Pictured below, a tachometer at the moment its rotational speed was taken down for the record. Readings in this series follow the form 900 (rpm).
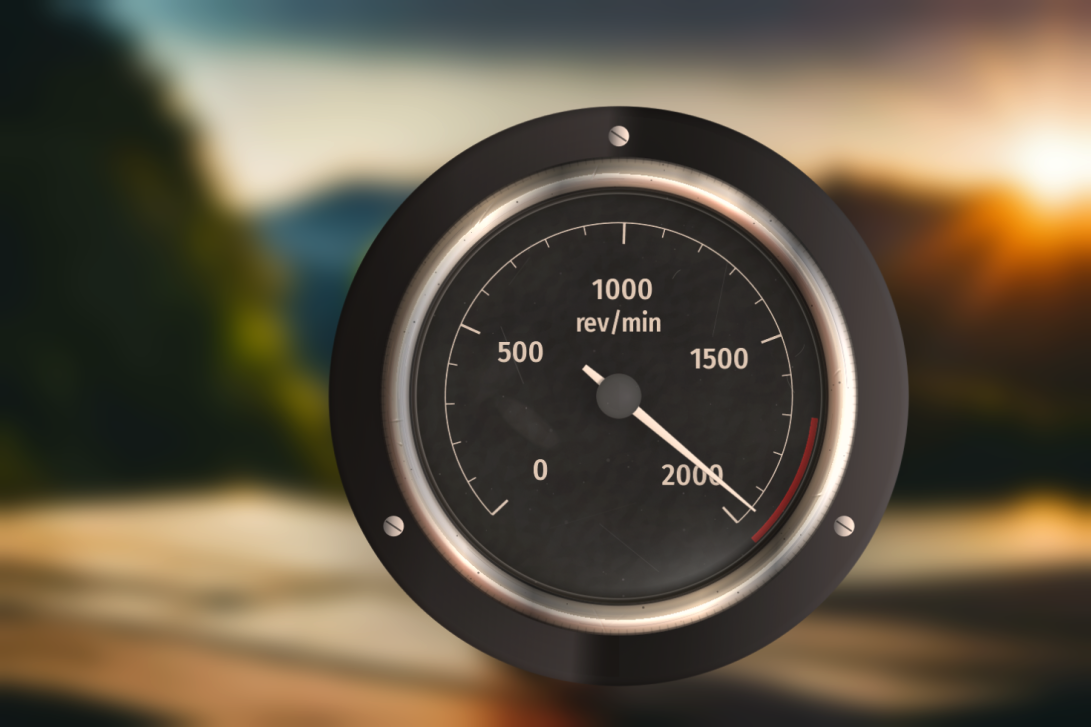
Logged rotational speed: 1950 (rpm)
